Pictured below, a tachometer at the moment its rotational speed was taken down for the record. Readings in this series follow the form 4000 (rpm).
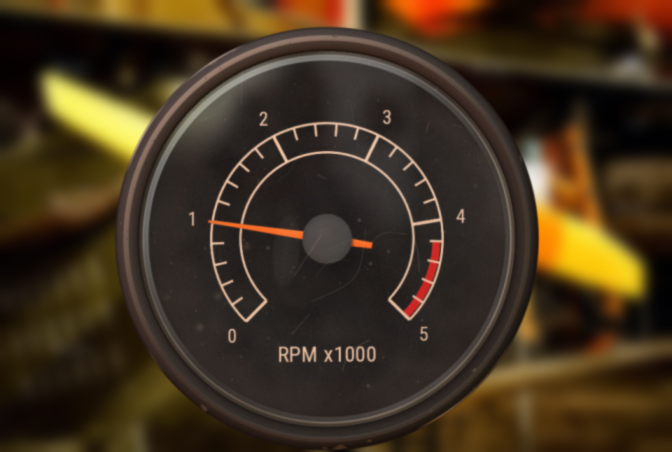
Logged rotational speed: 1000 (rpm)
